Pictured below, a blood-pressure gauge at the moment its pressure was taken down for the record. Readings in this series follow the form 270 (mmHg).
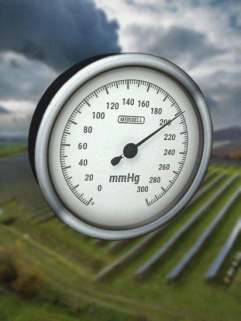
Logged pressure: 200 (mmHg)
